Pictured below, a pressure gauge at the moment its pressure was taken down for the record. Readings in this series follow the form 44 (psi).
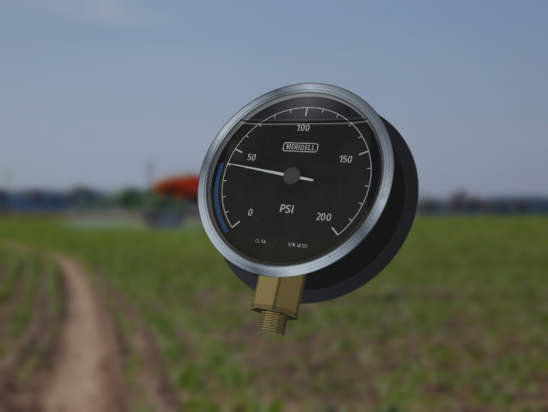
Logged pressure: 40 (psi)
